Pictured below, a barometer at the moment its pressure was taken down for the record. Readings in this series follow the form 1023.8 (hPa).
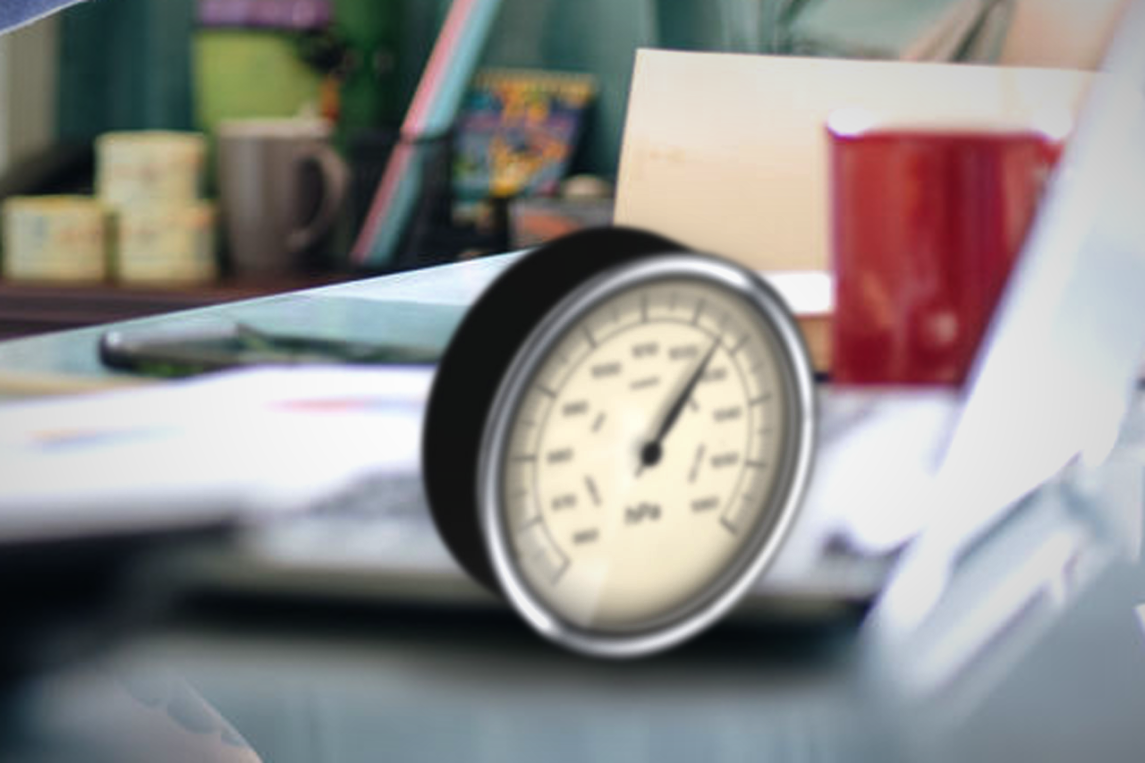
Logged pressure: 1025 (hPa)
